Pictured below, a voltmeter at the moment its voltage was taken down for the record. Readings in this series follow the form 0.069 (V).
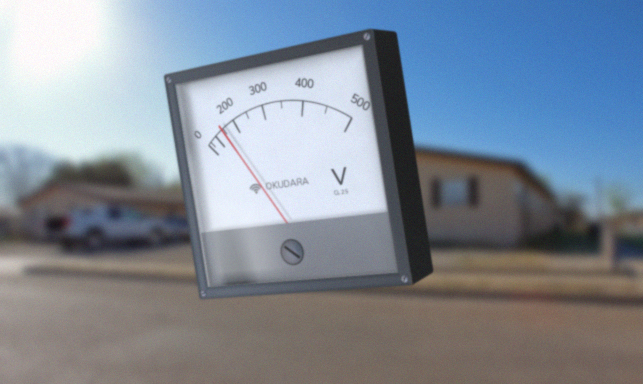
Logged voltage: 150 (V)
